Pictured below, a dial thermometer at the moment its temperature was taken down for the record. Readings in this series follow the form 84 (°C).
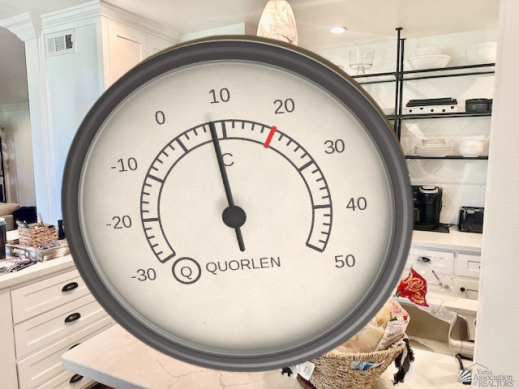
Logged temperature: 8 (°C)
